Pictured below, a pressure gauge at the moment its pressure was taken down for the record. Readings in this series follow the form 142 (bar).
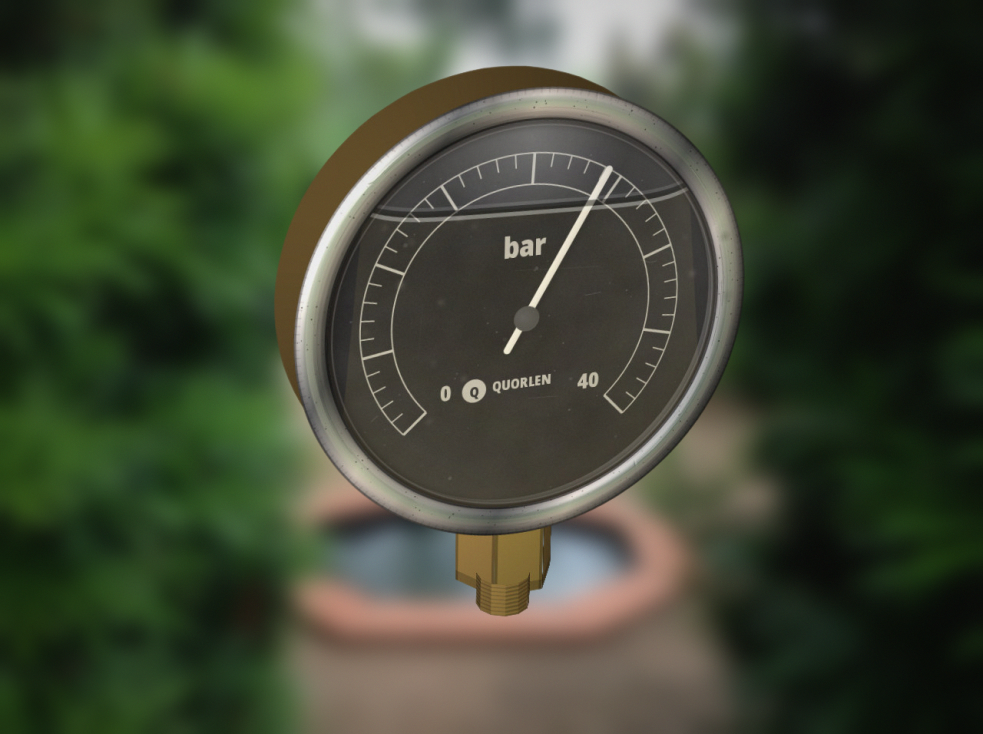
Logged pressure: 24 (bar)
